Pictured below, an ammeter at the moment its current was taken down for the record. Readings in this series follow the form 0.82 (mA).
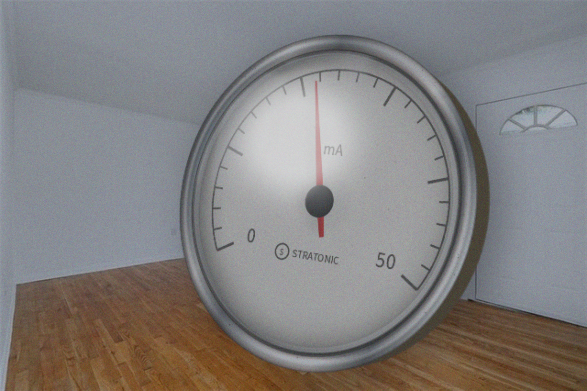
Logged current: 22 (mA)
